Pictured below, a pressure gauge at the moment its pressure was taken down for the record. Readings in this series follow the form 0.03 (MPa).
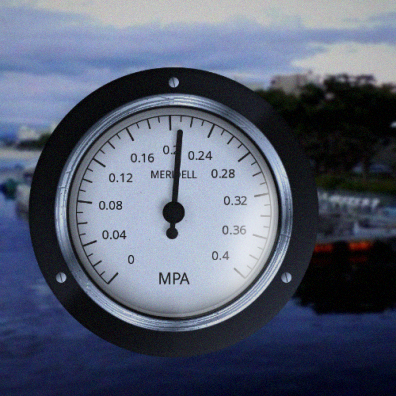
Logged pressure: 0.21 (MPa)
